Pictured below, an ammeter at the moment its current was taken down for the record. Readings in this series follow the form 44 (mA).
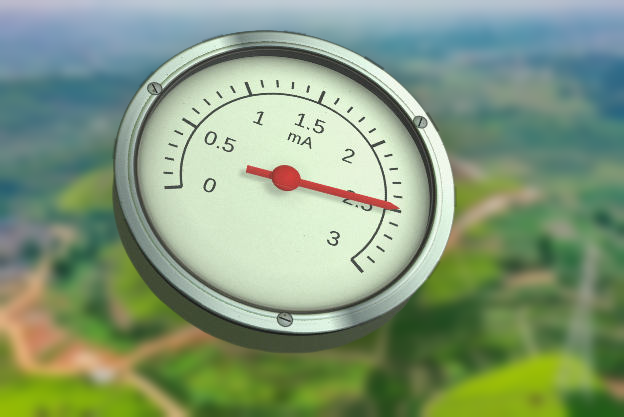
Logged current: 2.5 (mA)
